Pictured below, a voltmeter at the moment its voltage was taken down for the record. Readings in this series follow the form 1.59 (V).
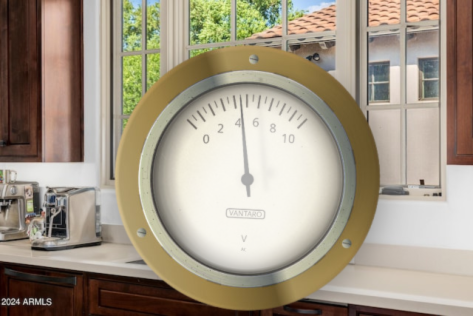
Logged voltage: 4.5 (V)
